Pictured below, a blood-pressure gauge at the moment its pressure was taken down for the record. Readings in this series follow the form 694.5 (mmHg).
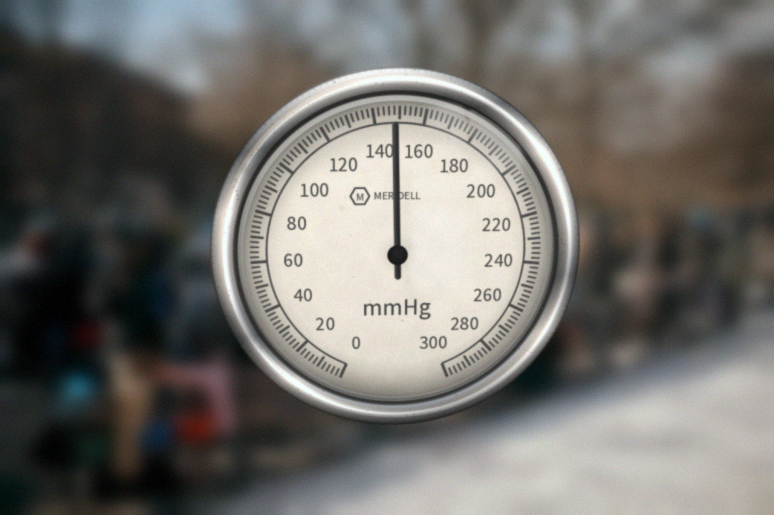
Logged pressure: 148 (mmHg)
